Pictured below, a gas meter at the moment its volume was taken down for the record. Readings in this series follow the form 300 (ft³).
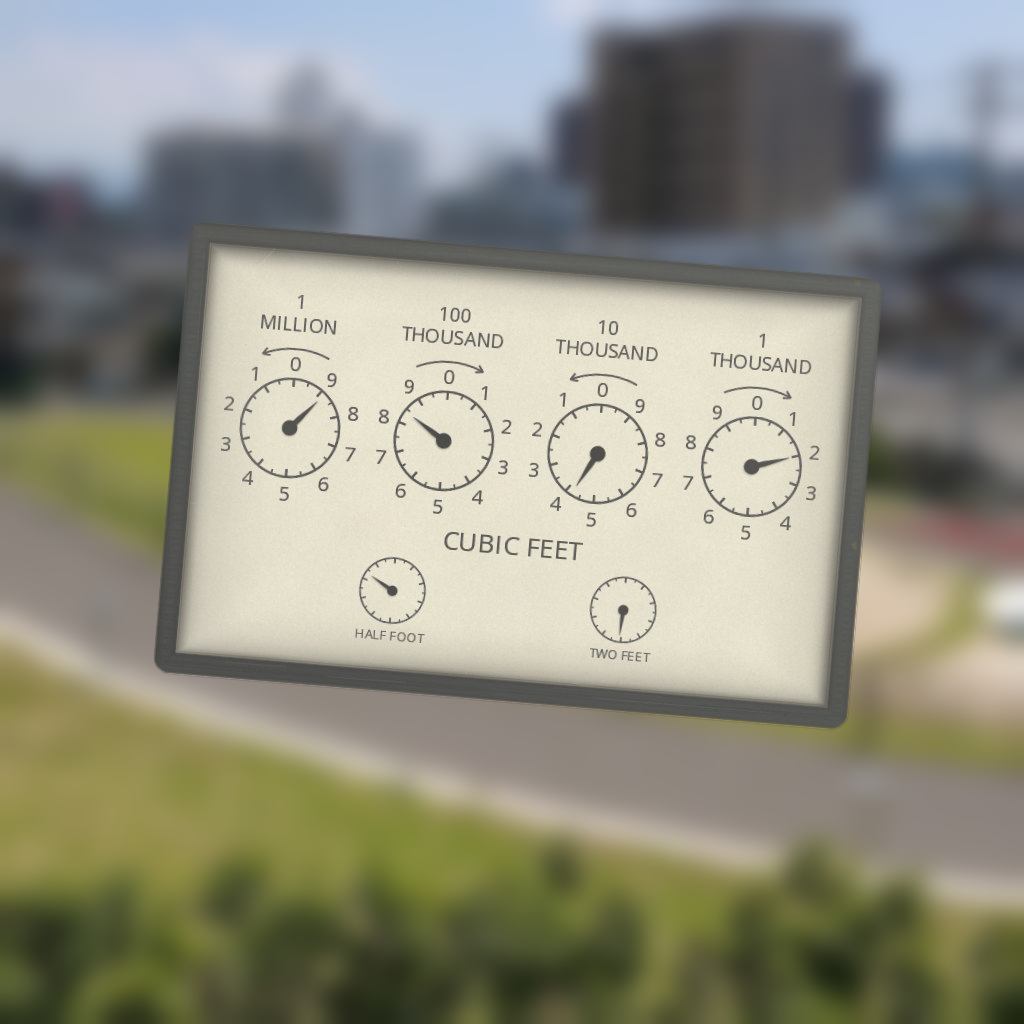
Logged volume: 884200 (ft³)
